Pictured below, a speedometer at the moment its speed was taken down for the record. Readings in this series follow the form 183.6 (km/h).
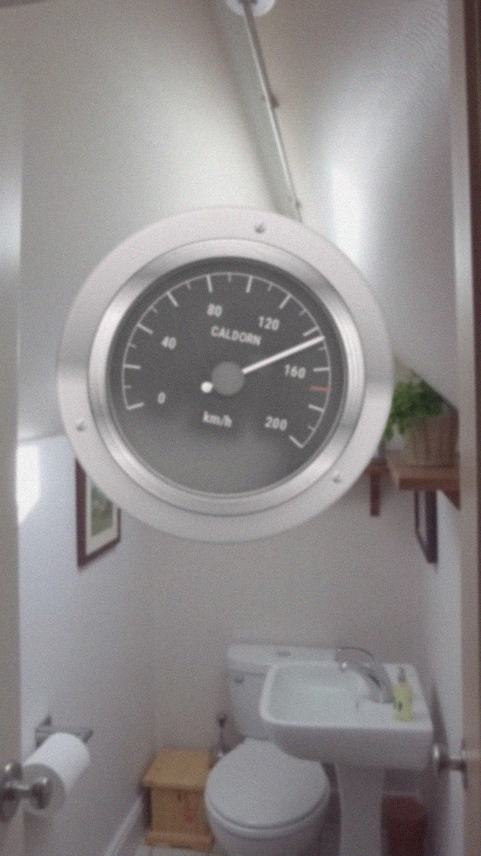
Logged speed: 145 (km/h)
